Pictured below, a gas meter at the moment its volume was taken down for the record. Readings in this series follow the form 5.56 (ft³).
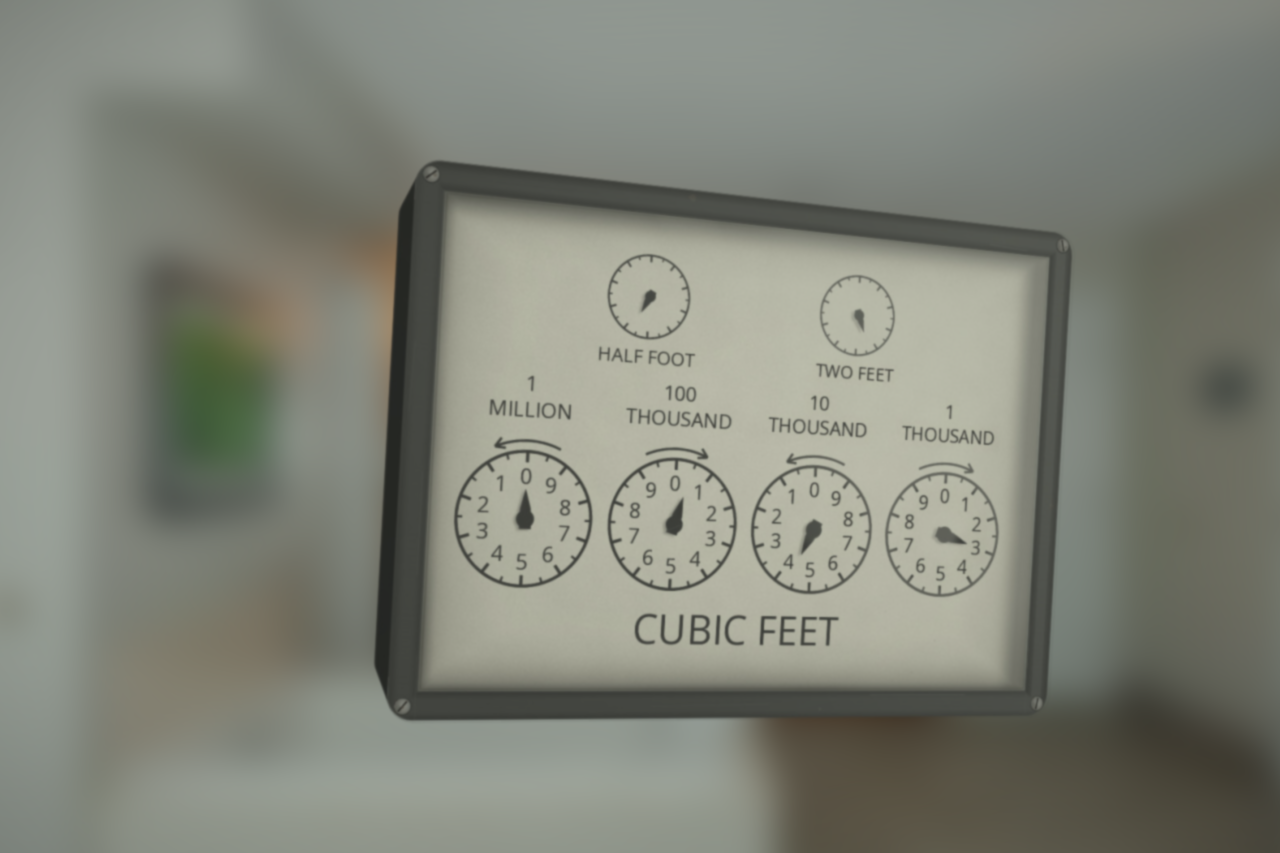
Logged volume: 4300 (ft³)
